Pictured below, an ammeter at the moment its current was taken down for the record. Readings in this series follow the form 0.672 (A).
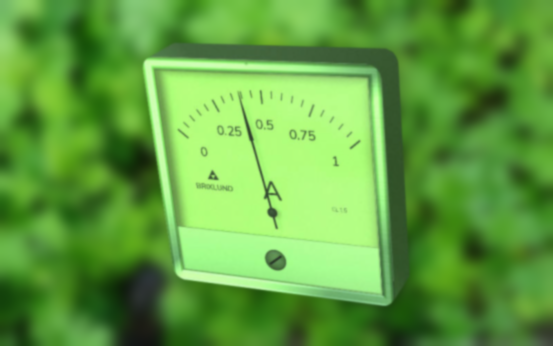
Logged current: 0.4 (A)
